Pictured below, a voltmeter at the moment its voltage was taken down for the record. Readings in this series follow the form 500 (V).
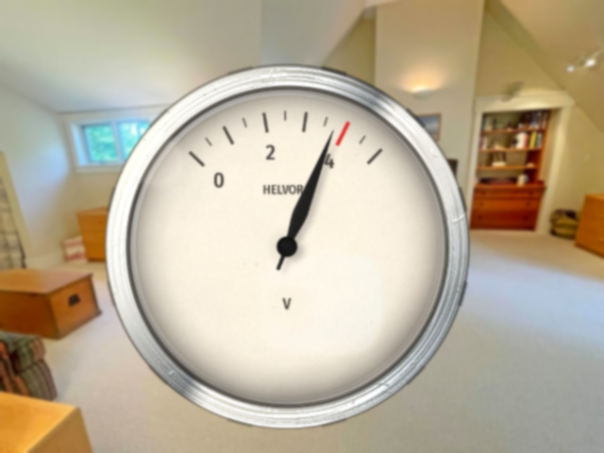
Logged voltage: 3.75 (V)
